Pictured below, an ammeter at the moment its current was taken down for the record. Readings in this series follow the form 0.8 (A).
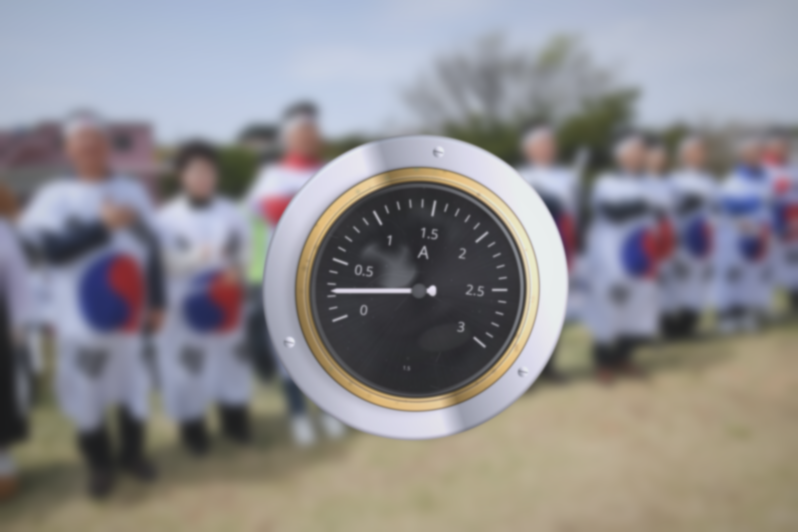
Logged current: 0.25 (A)
